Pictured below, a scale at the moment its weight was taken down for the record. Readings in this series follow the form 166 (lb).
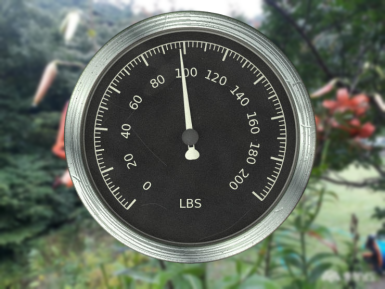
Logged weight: 98 (lb)
